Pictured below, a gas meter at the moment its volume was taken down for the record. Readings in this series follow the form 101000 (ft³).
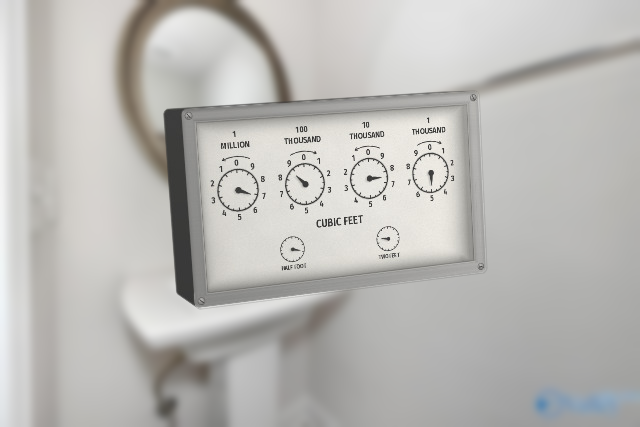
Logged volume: 687500 (ft³)
